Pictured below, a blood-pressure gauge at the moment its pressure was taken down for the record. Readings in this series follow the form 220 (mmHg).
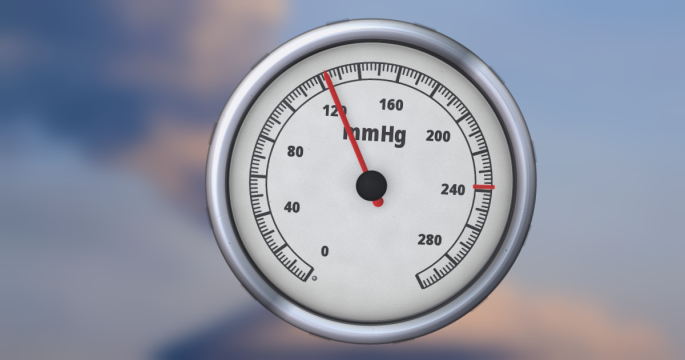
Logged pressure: 124 (mmHg)
